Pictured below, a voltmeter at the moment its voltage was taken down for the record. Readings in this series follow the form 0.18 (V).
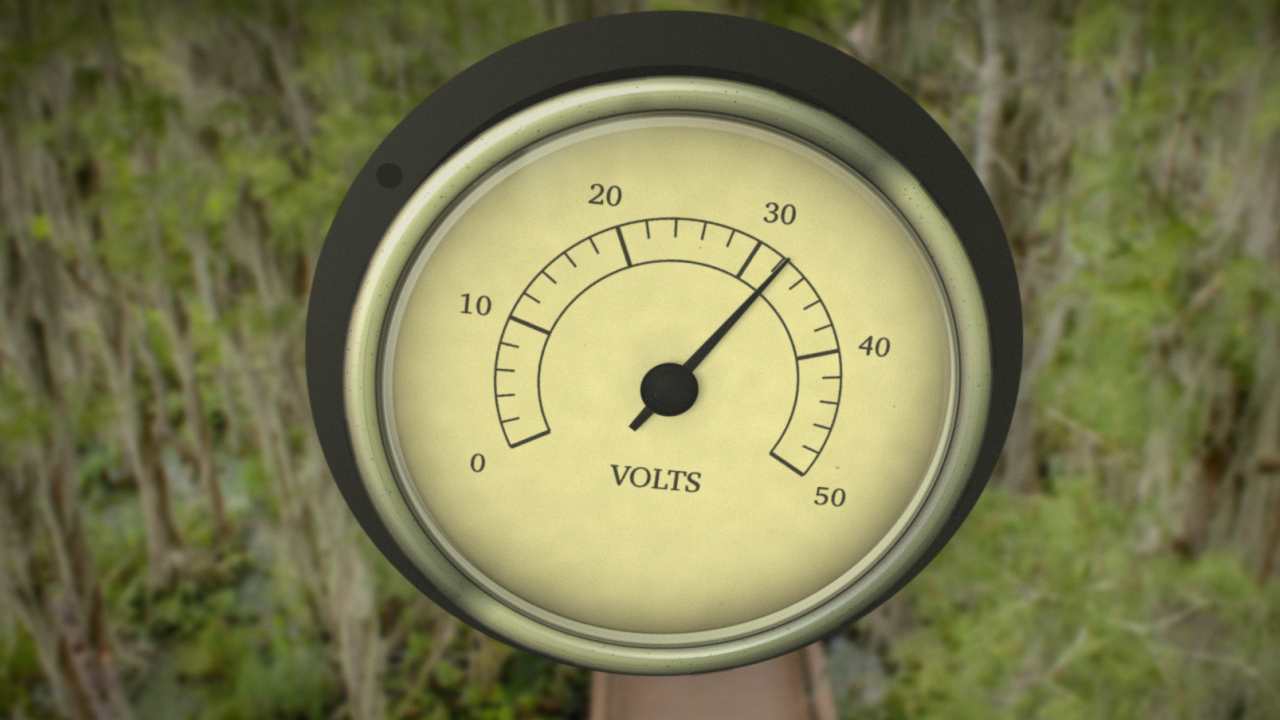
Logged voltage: 32 (V)
